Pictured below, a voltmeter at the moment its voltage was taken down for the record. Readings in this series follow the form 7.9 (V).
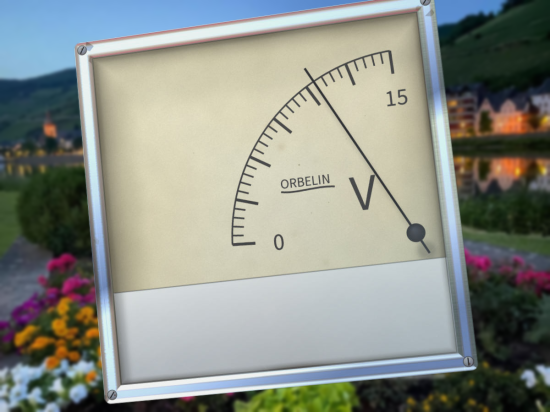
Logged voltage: 10.5 (V)
